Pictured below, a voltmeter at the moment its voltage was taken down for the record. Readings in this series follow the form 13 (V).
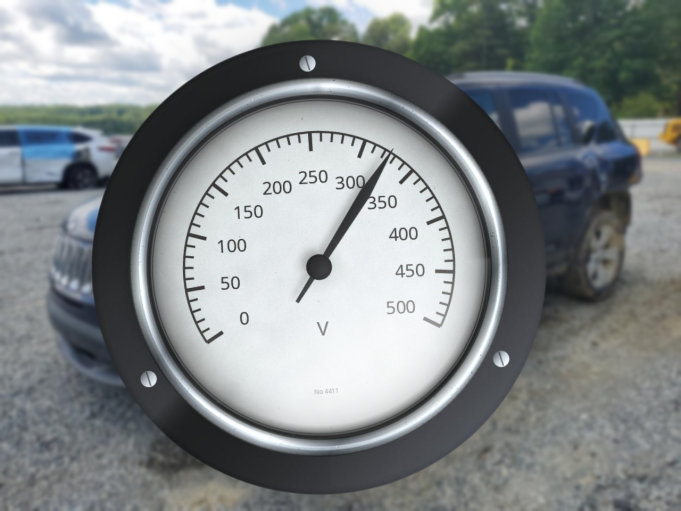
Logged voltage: 325 (V)
